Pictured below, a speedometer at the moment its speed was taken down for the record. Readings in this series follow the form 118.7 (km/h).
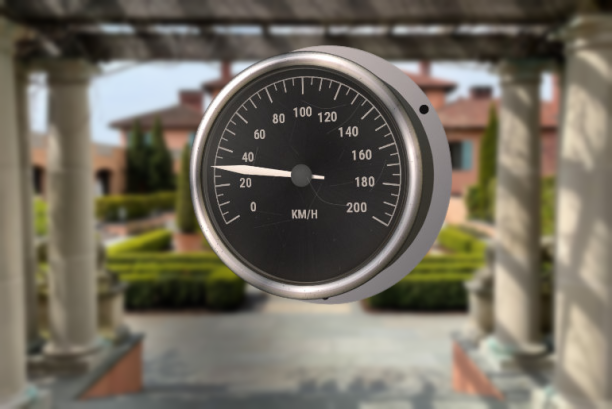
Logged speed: 30 (km/h)
